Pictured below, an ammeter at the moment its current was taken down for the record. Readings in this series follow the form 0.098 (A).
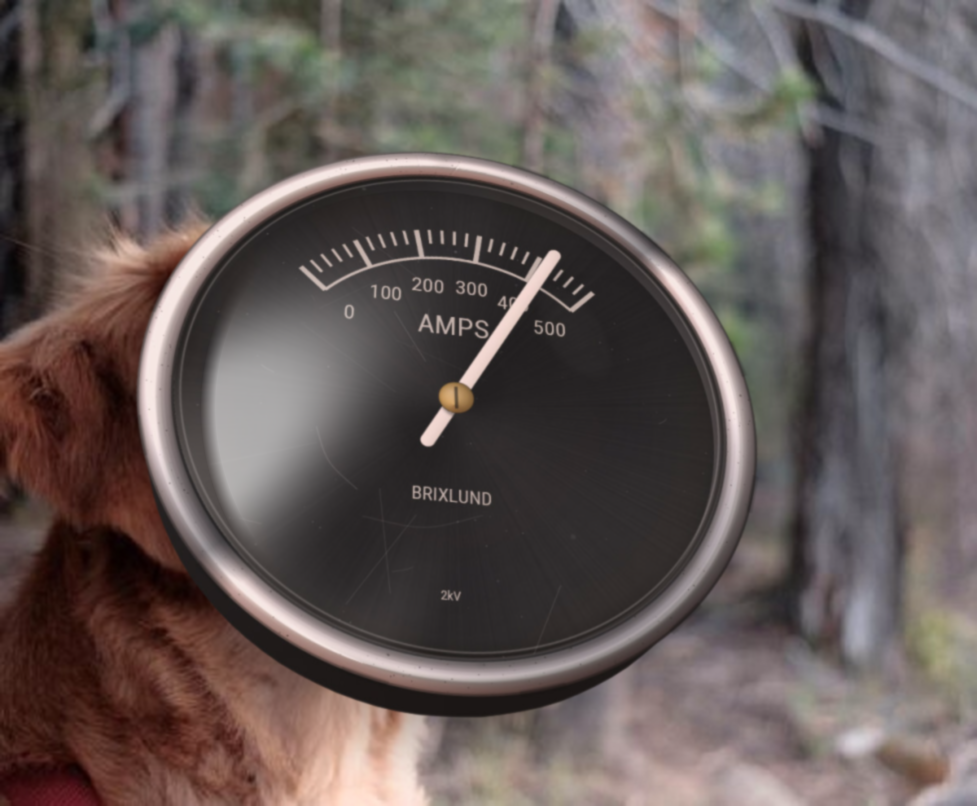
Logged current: 420 (A)
